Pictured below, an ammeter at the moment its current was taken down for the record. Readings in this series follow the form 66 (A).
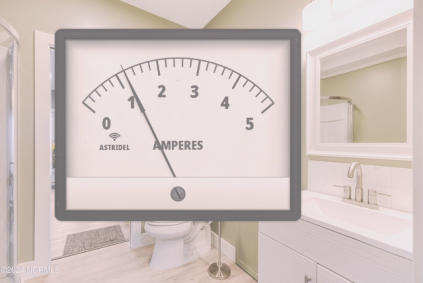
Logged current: 1.2 (A)
